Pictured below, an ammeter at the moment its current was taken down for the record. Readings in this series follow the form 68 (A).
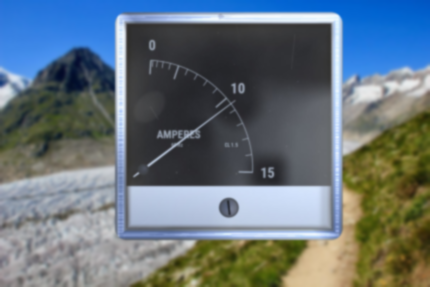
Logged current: 10.5 (A)
